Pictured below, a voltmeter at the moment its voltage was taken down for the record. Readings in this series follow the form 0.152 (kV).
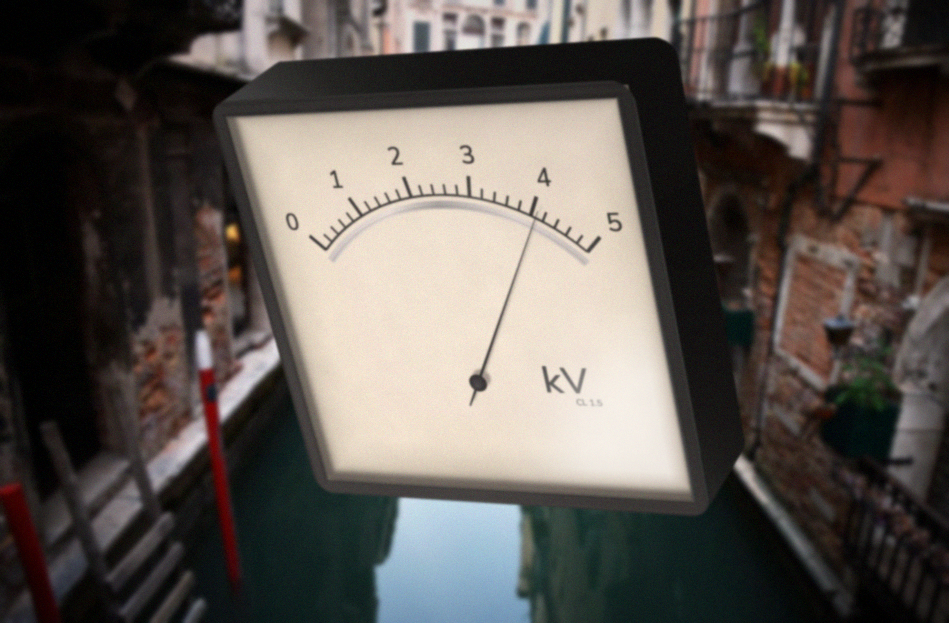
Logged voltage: 4.1 (kV)
